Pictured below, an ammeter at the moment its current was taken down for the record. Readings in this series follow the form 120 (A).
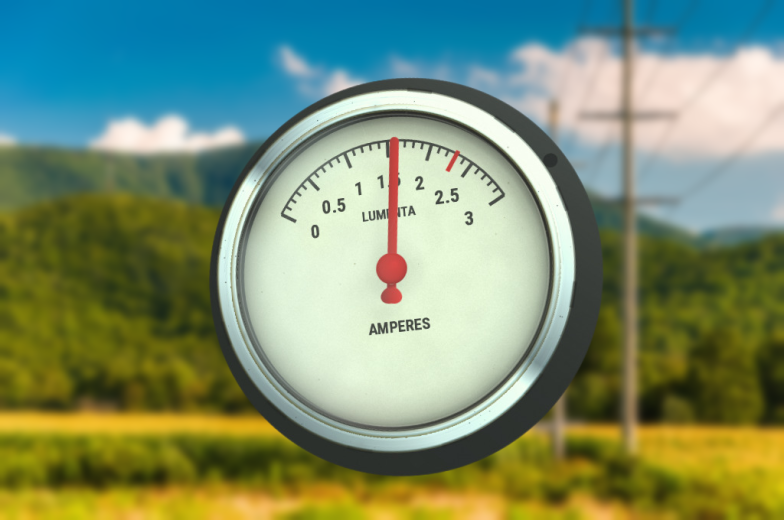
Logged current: 1.6 (A)
